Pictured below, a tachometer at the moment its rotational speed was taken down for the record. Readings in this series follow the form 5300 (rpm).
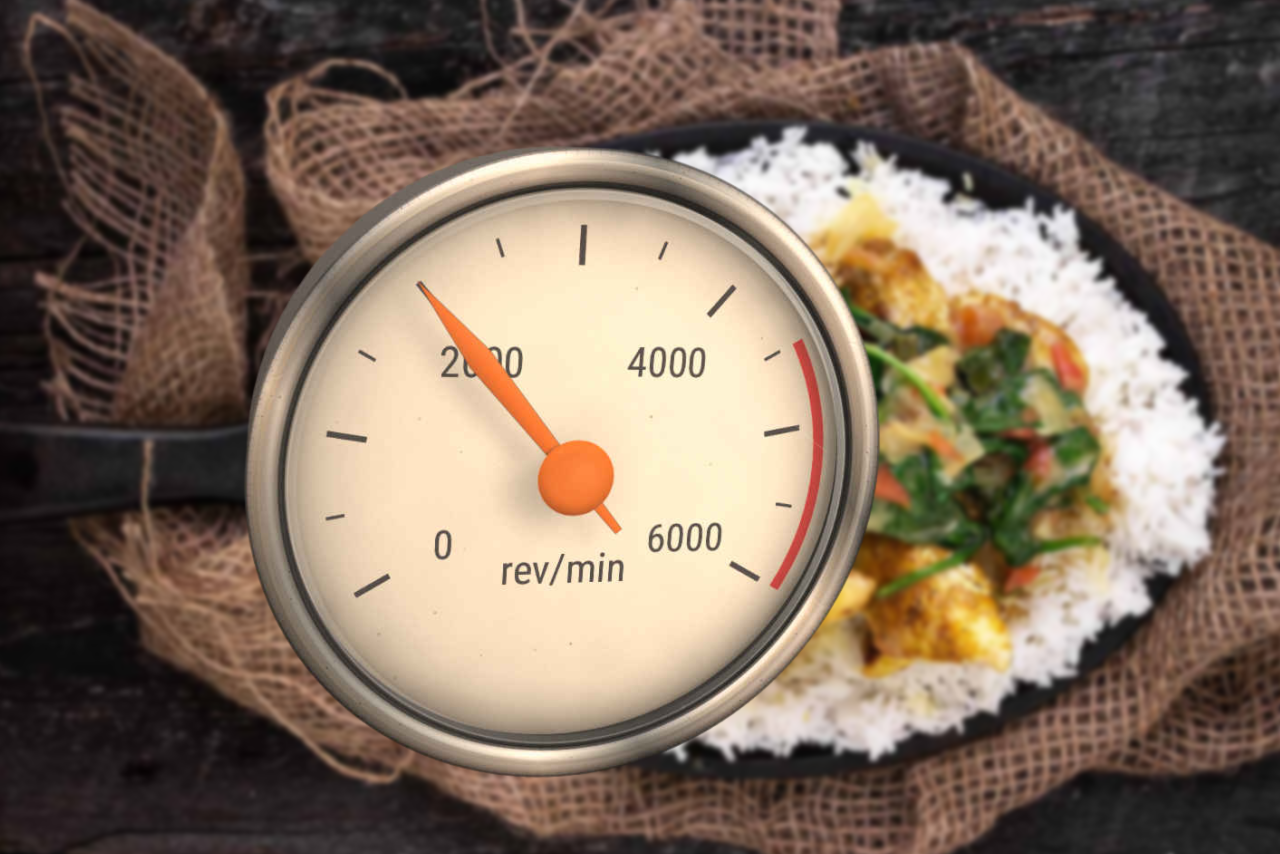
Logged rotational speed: 2000 (rpm)
